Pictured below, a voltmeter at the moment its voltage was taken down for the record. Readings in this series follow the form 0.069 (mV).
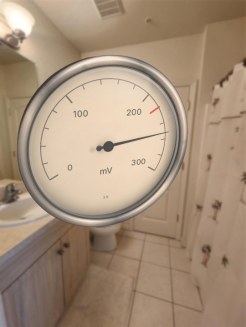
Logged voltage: 250 (mV)
